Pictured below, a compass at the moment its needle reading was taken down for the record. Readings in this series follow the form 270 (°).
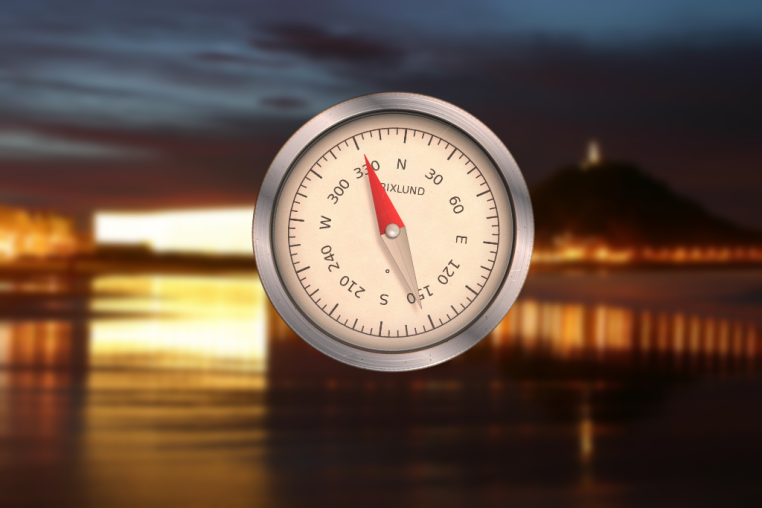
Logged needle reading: 332.5 (°)
